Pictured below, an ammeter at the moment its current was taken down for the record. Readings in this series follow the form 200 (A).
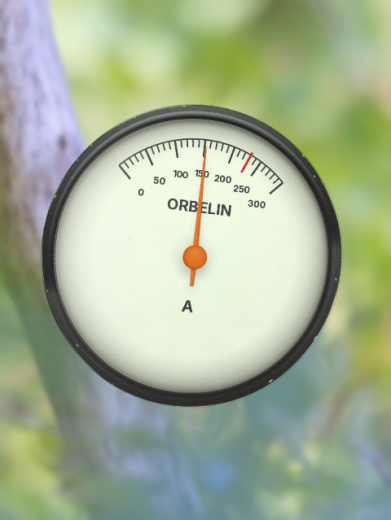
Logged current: 150 (A)
